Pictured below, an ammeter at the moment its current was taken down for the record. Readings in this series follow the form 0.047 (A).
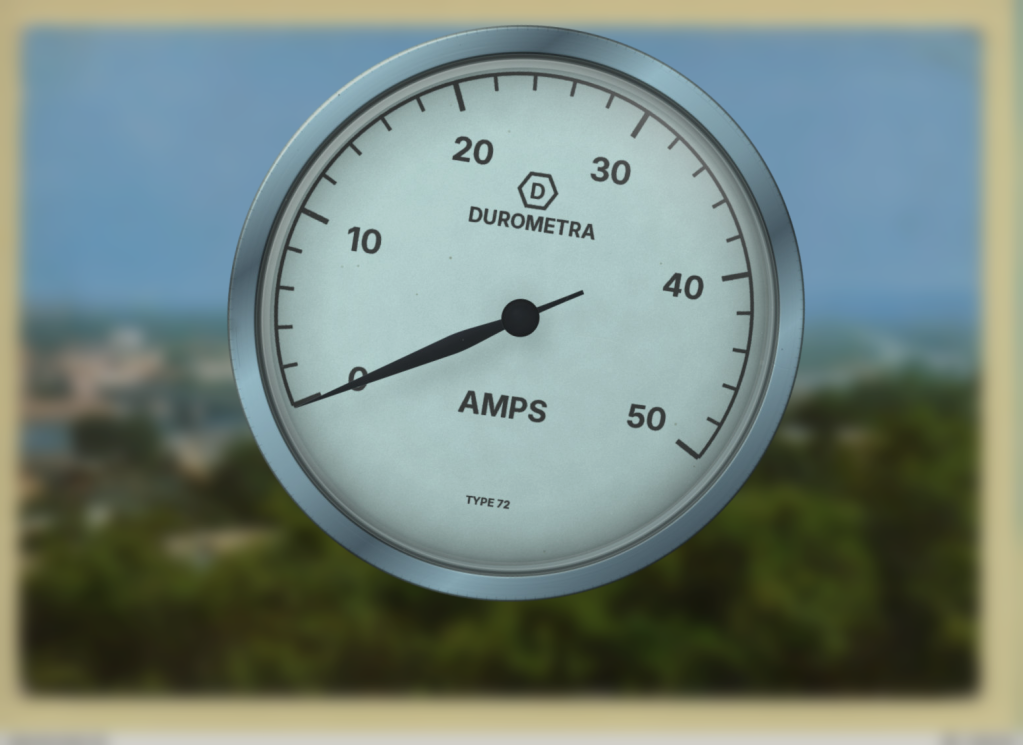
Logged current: 0 (A)
